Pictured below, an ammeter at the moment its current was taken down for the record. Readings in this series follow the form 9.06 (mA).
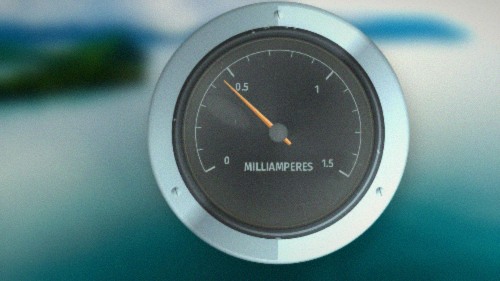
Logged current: 0.45 (mA)
